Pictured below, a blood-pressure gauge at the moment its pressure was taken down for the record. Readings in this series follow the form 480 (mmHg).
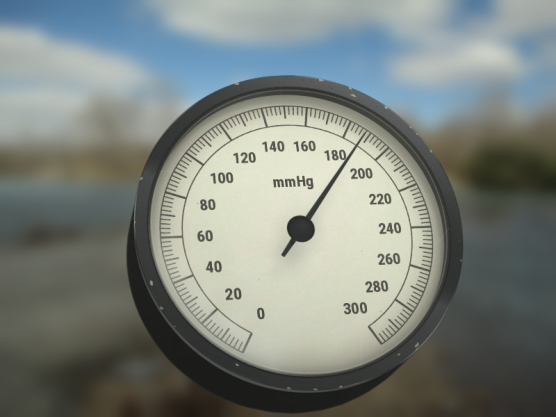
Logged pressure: 188 (mmHg)
